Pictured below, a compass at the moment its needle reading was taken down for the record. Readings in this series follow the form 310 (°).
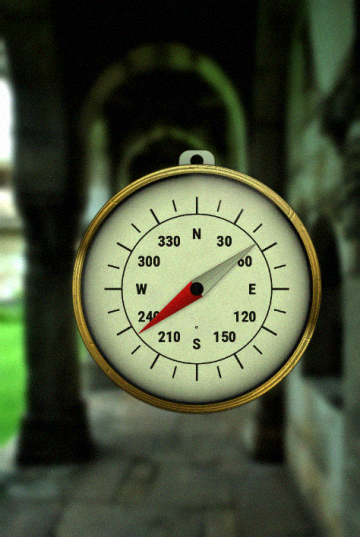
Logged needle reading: 232.5 (°)
